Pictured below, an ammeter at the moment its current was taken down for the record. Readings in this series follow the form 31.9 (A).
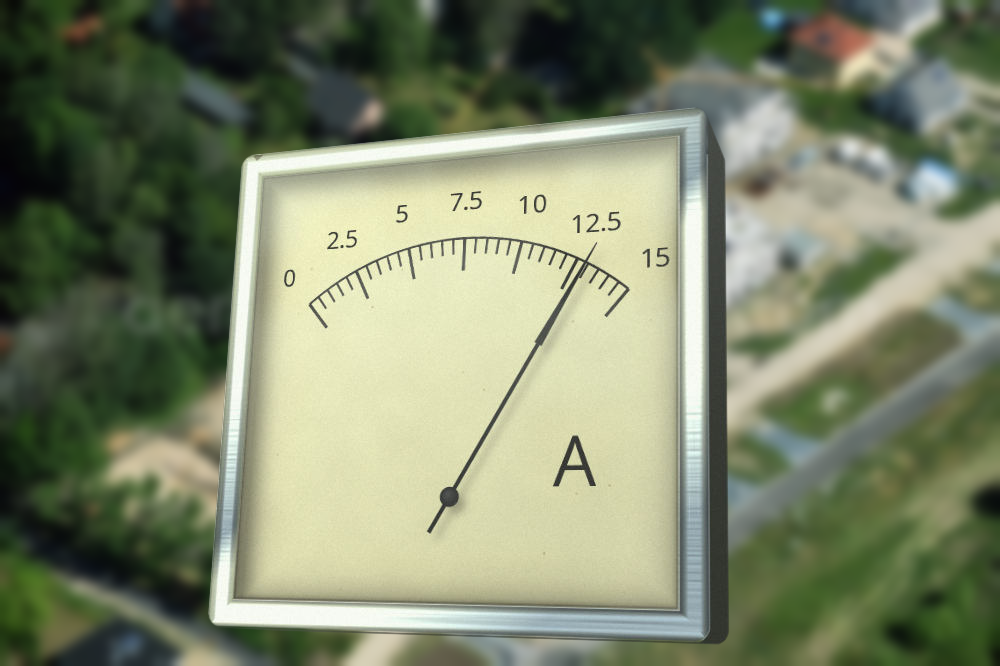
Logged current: 13 (A)
